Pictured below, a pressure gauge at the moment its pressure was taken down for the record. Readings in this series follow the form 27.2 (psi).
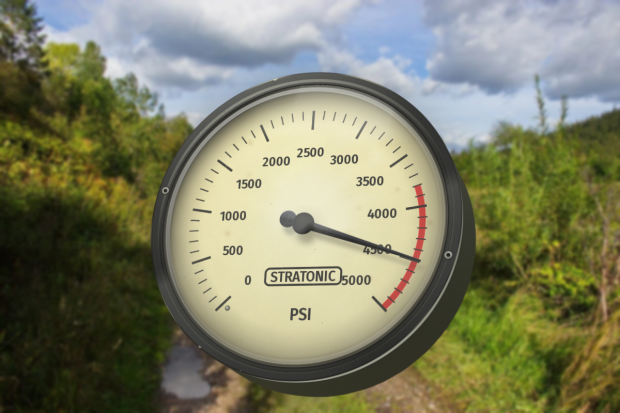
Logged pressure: 4500 (psi)
